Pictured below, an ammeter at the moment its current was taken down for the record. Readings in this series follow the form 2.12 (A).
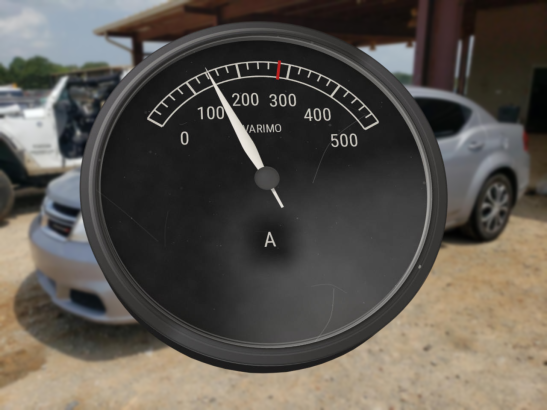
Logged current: 140 (A)
